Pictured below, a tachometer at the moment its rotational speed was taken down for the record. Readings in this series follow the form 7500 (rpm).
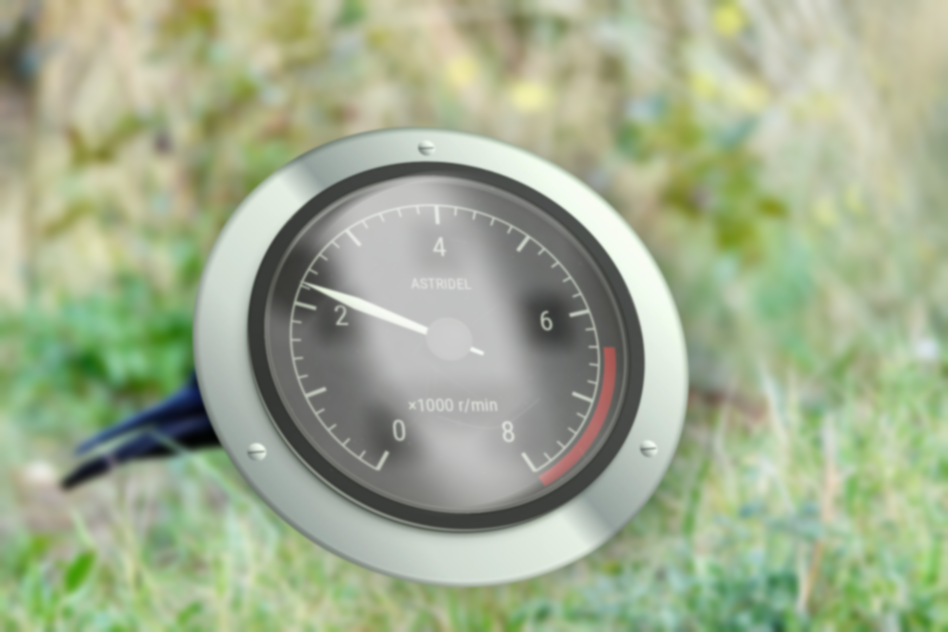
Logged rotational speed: 2200 (rpm)
